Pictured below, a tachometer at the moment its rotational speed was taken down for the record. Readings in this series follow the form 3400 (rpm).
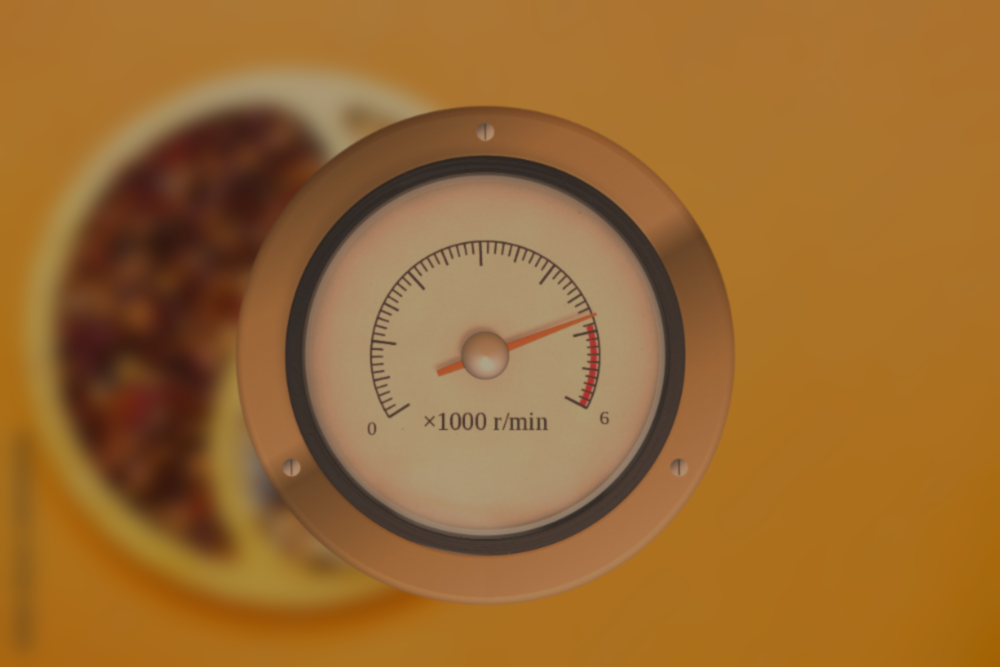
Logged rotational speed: 4800 (rpm)
